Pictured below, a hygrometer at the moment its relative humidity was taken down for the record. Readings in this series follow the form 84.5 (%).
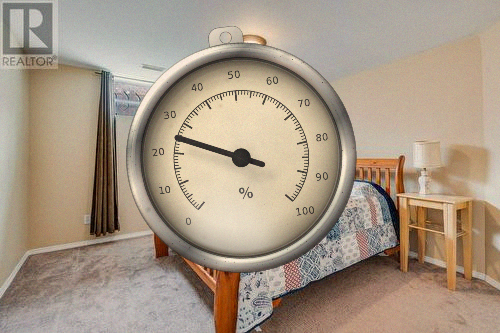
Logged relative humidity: 25 (%)
